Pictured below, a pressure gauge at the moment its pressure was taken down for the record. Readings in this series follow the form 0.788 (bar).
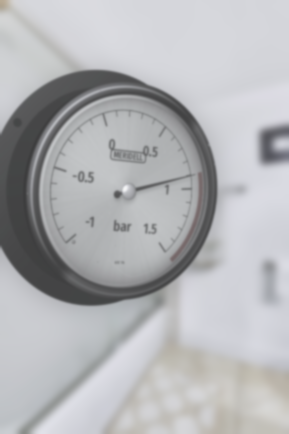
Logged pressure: 0.9 (bar)
